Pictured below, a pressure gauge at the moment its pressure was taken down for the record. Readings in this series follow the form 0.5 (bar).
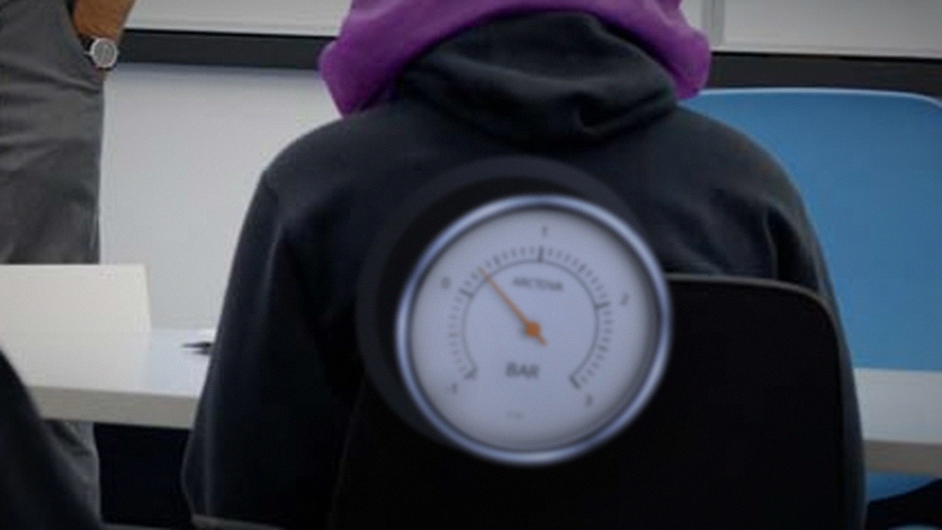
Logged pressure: 0.3 (bar)
